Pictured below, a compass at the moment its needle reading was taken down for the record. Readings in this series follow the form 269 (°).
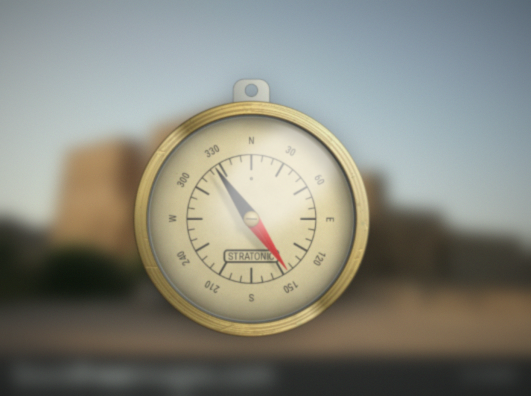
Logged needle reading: 145 (°)
